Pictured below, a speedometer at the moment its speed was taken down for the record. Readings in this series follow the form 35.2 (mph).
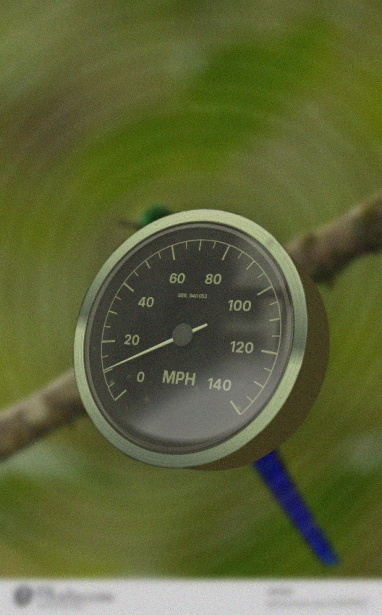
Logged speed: 10 (mph)
